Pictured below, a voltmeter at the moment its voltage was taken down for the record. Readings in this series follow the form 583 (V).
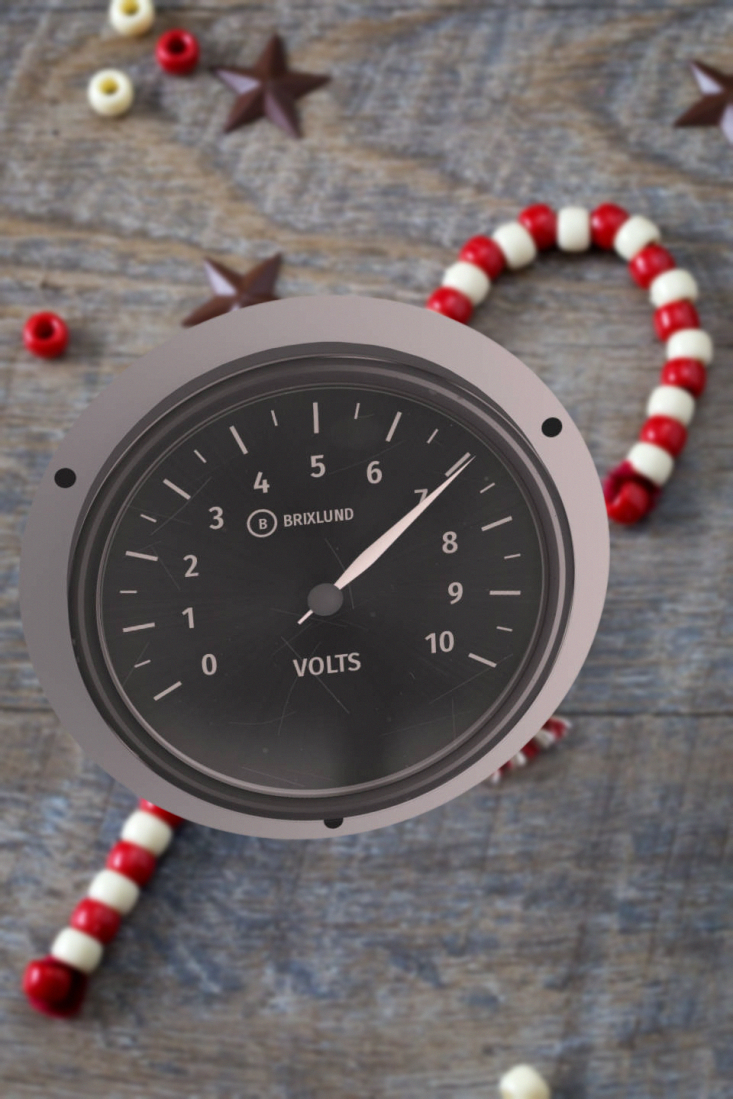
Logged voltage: 7 (V)
